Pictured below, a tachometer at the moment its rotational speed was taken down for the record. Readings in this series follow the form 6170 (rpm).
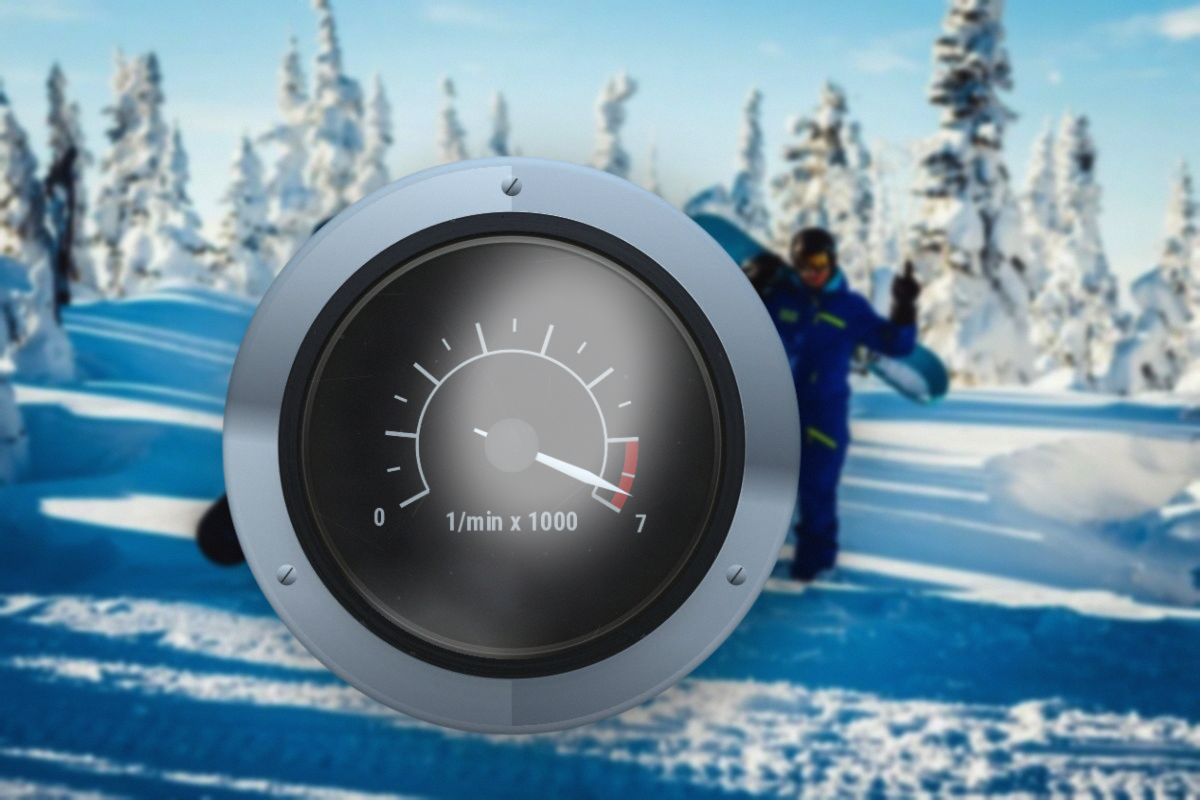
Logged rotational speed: 6750 (rpm)
